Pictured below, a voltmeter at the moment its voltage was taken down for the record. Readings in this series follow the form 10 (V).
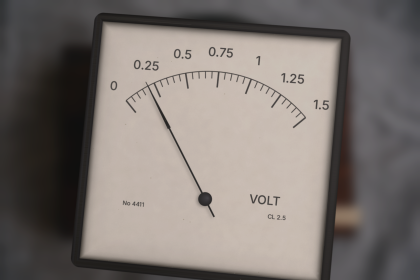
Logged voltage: 0.2 (V)
